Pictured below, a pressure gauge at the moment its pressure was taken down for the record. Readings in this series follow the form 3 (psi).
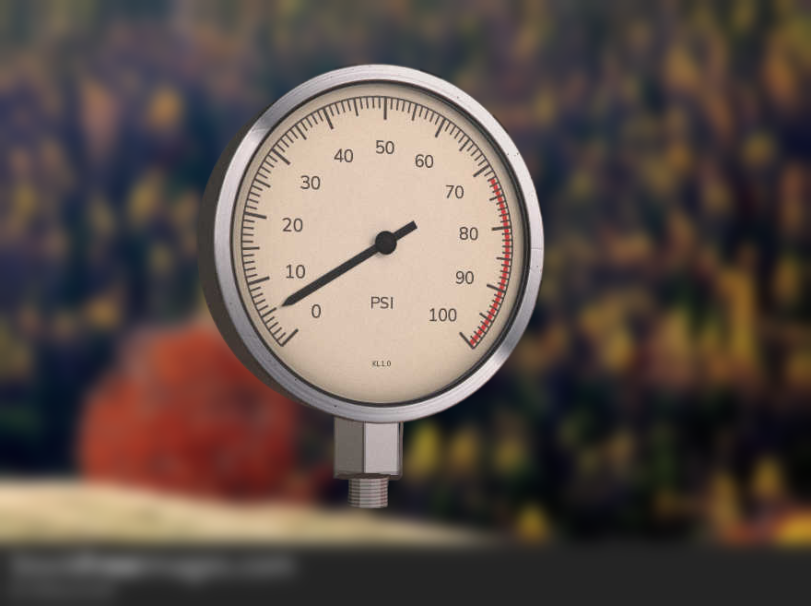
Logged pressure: 5 (psi)
